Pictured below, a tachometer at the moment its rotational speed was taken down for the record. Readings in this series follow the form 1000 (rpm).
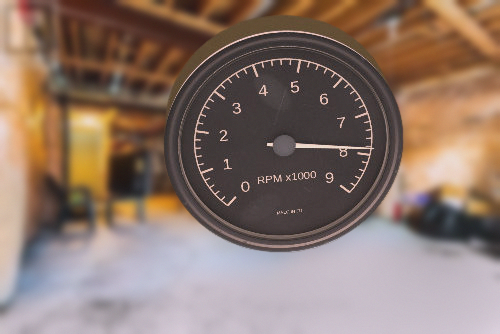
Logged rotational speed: 7800 (rpm)
